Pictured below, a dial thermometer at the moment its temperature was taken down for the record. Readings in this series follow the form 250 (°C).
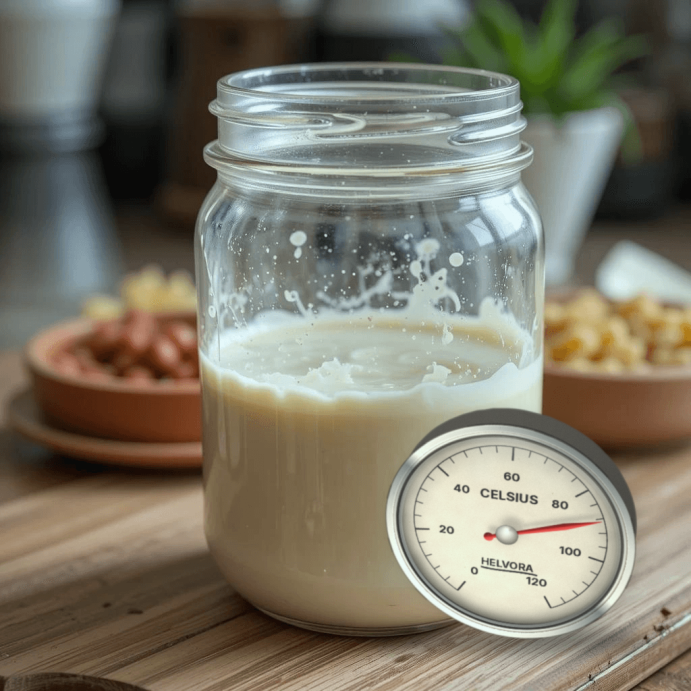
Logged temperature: 88 (°C)
